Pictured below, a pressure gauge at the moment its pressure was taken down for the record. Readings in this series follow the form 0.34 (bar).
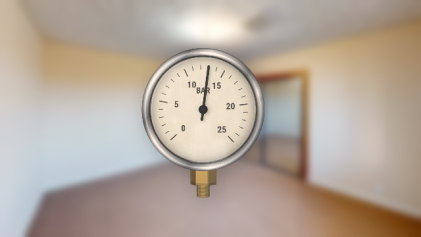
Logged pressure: 13 (bar)
